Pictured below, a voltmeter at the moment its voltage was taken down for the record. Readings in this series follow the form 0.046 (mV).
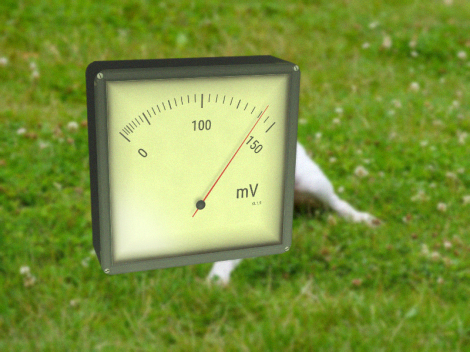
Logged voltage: 140 (mV)
